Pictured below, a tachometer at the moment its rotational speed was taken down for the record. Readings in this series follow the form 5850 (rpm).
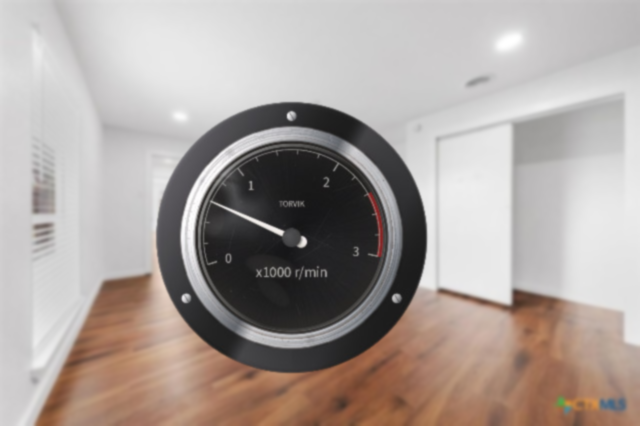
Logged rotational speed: 600 (rpm)
